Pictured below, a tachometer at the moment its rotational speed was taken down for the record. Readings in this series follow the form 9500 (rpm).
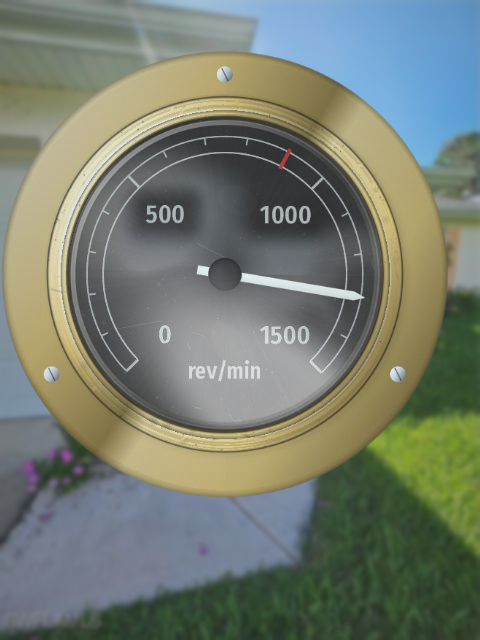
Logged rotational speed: 1300 (rpm)
